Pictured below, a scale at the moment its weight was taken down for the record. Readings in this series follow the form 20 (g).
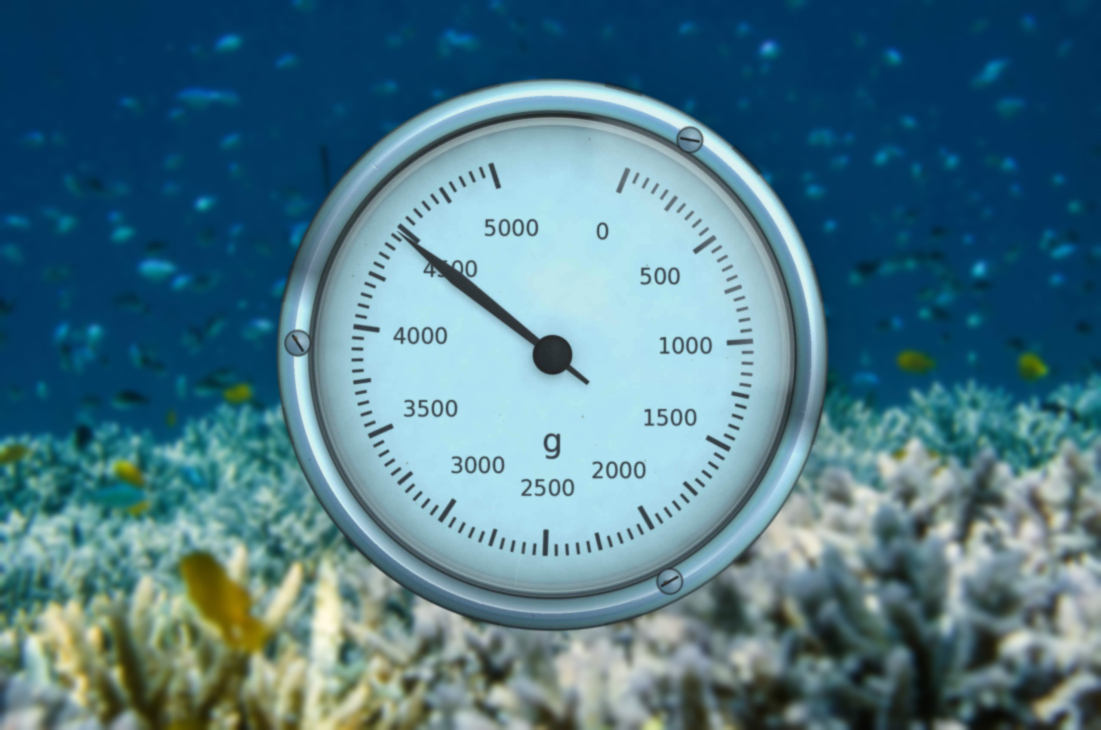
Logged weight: 4475 (g)
